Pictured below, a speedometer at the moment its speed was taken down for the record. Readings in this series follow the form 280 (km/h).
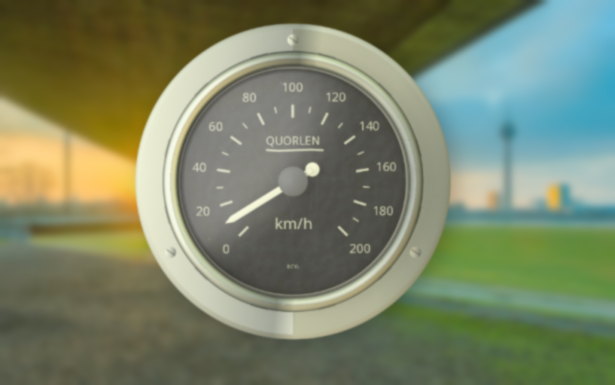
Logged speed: 10 (km/h)
